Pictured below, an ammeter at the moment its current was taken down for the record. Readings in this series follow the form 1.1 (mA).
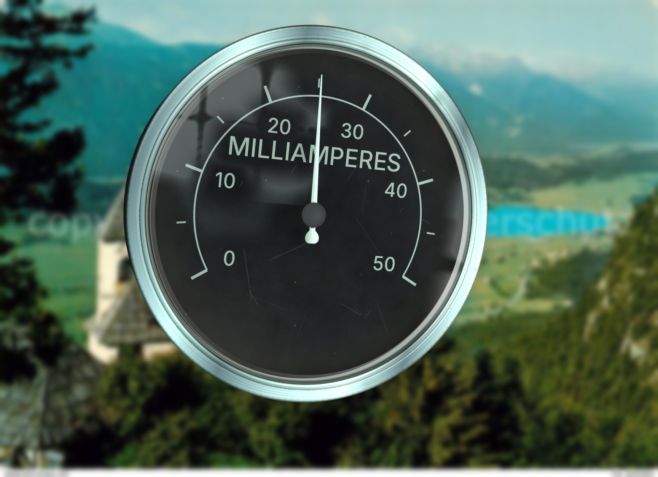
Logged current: 25 (mA)
